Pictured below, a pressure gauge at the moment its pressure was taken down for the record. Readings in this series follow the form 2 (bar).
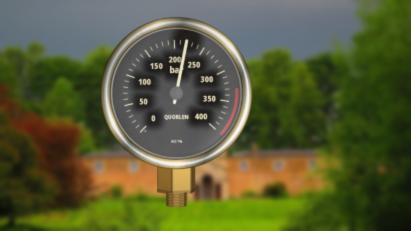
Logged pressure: 220 (bar)
